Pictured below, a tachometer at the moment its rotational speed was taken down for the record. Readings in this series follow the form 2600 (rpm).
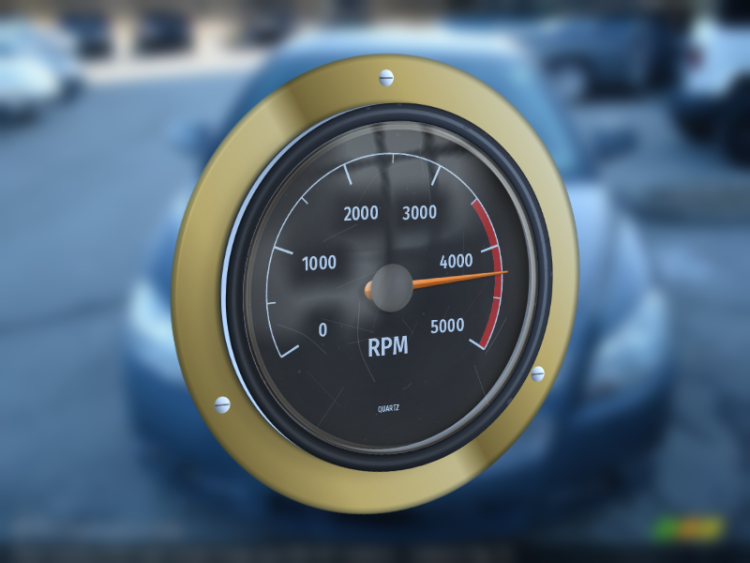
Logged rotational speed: 4250 (rpm)
